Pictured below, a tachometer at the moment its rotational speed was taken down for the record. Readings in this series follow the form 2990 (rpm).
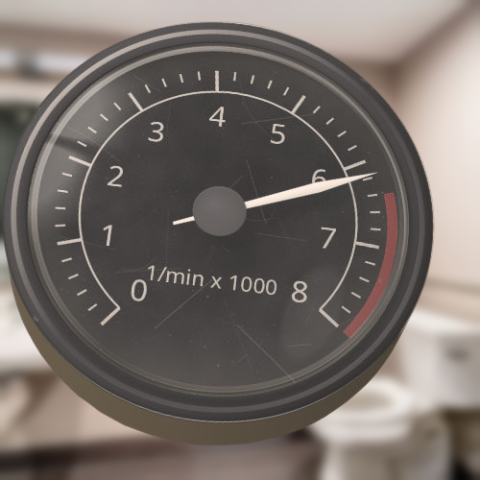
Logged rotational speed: 6200 (rpm)
